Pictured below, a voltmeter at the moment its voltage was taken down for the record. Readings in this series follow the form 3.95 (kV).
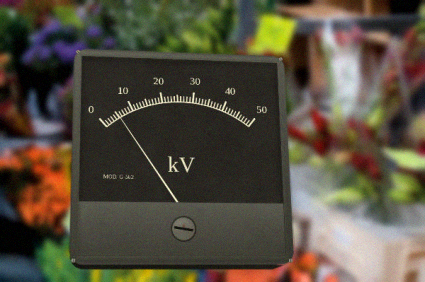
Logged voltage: 5 (kV)
